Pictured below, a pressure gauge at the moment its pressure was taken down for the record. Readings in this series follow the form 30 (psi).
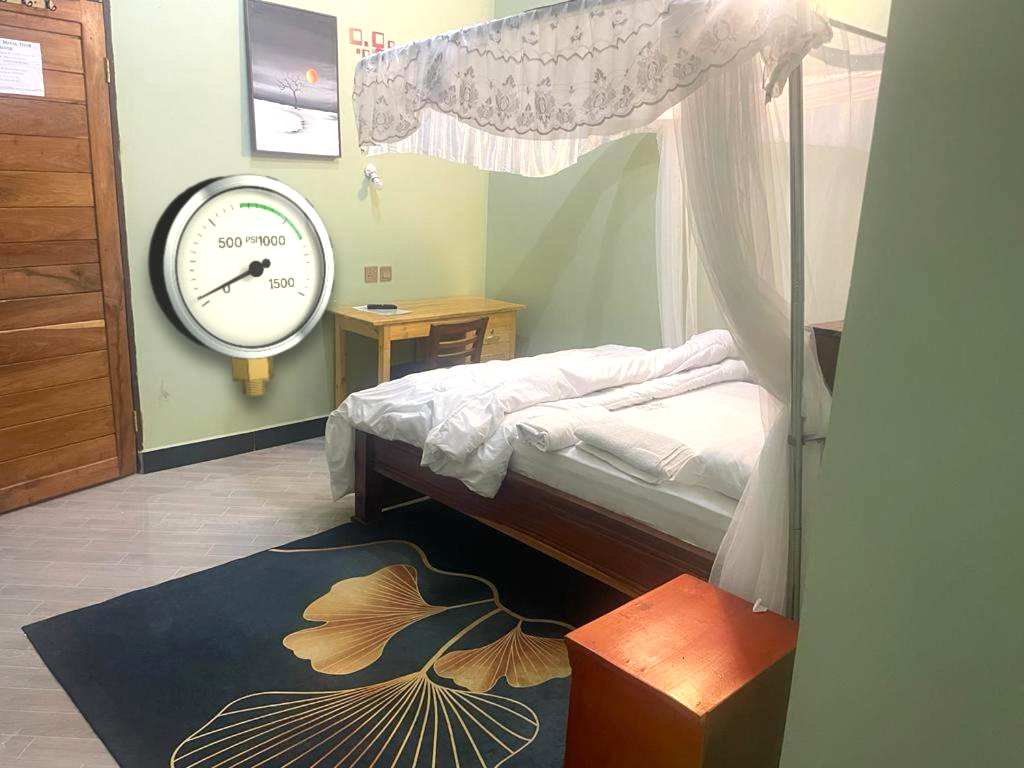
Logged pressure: 50 (psi)
